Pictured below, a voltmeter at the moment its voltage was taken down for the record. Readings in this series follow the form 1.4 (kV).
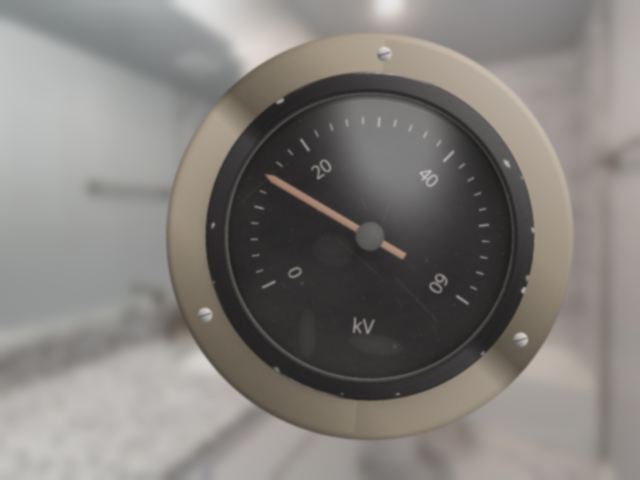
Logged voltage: 14 (kV)
